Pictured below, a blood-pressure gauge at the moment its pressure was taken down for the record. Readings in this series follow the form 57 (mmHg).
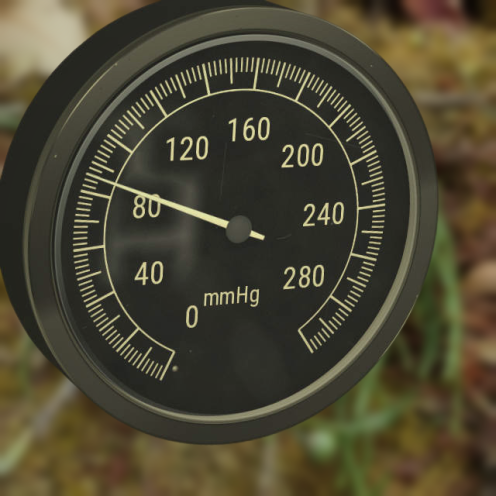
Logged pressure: 86 (mmHg)
